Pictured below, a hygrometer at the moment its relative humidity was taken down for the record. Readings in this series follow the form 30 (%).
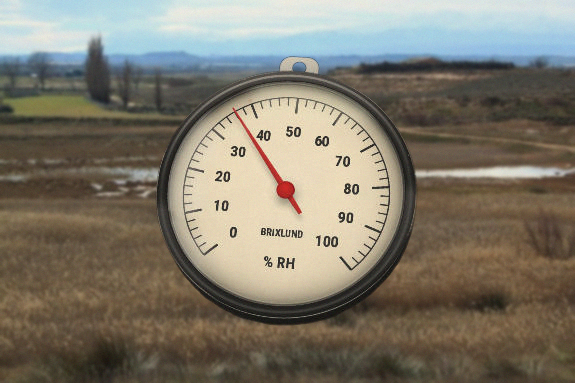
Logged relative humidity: 36 (%)
